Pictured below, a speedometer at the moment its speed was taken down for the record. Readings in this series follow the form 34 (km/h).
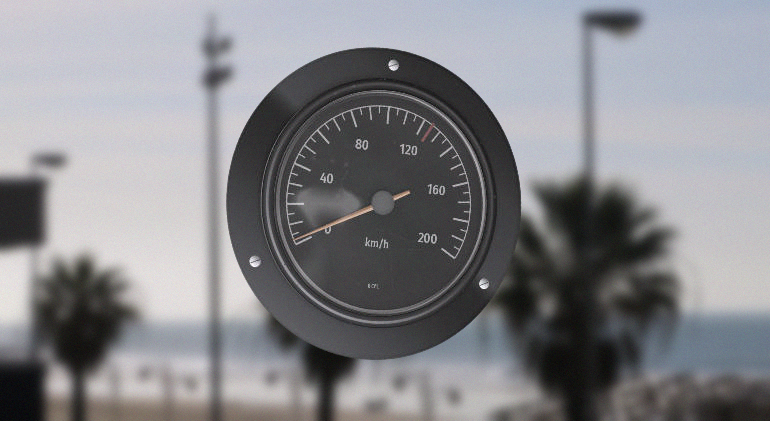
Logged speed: 2.5 (km/h)
